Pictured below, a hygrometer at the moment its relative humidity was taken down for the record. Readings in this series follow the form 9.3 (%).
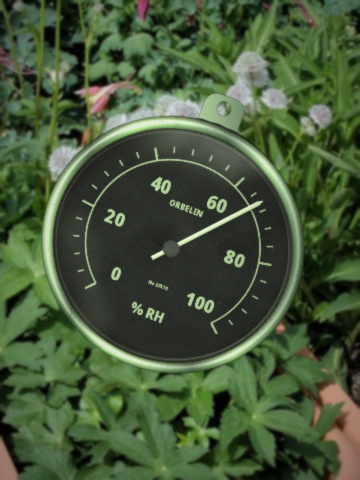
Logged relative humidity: 66 (%)
